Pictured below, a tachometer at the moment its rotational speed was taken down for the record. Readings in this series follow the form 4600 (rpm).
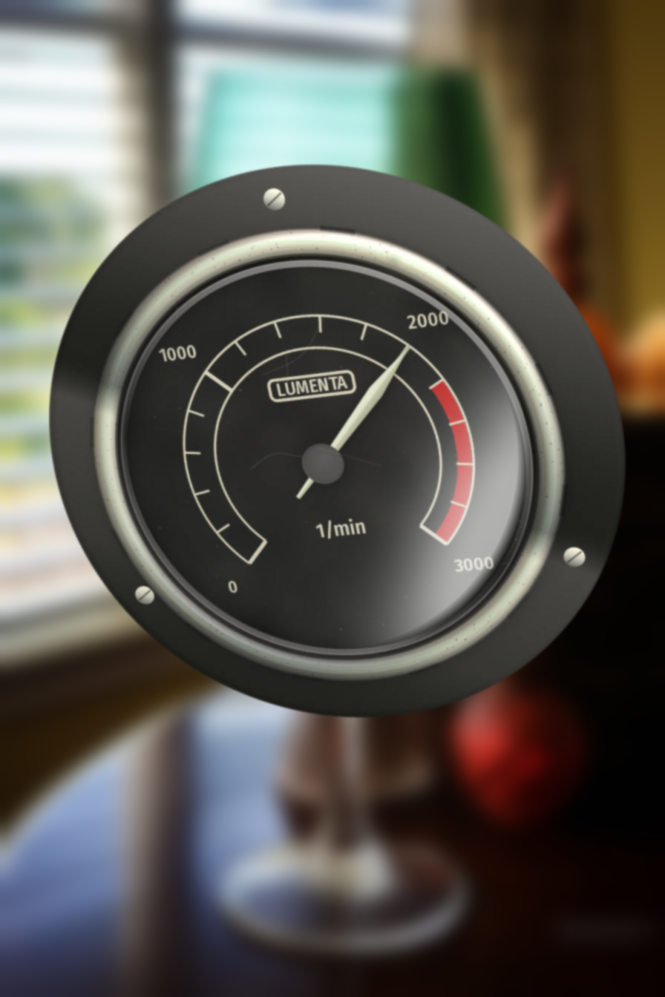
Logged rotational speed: 2000 (rpm)
